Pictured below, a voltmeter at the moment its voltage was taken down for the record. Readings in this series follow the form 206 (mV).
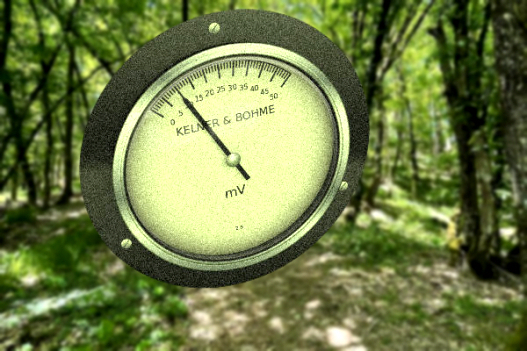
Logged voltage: 10 (mV)
